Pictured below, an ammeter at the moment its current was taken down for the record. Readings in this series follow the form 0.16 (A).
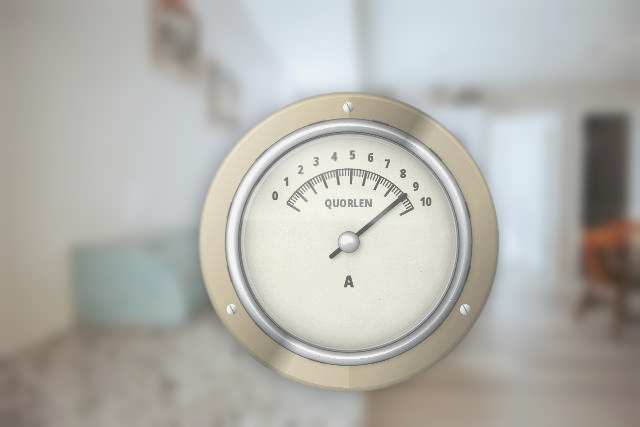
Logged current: 9 (A)
